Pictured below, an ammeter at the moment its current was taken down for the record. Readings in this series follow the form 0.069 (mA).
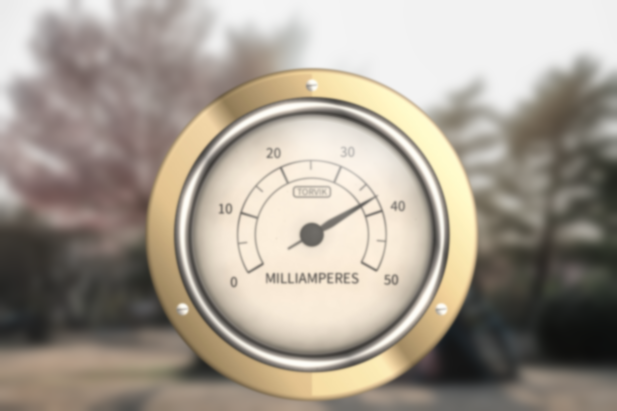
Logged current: 37.5 (mA)
